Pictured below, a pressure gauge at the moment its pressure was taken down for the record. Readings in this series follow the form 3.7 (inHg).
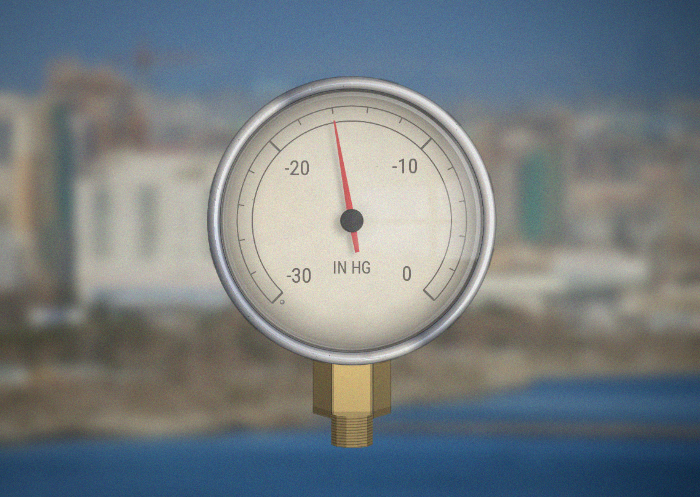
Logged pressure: -16 (inHg)
